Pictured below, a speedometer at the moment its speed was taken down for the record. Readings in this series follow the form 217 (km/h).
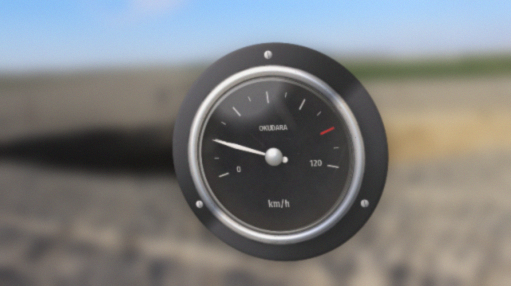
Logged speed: 20 (km/h)
